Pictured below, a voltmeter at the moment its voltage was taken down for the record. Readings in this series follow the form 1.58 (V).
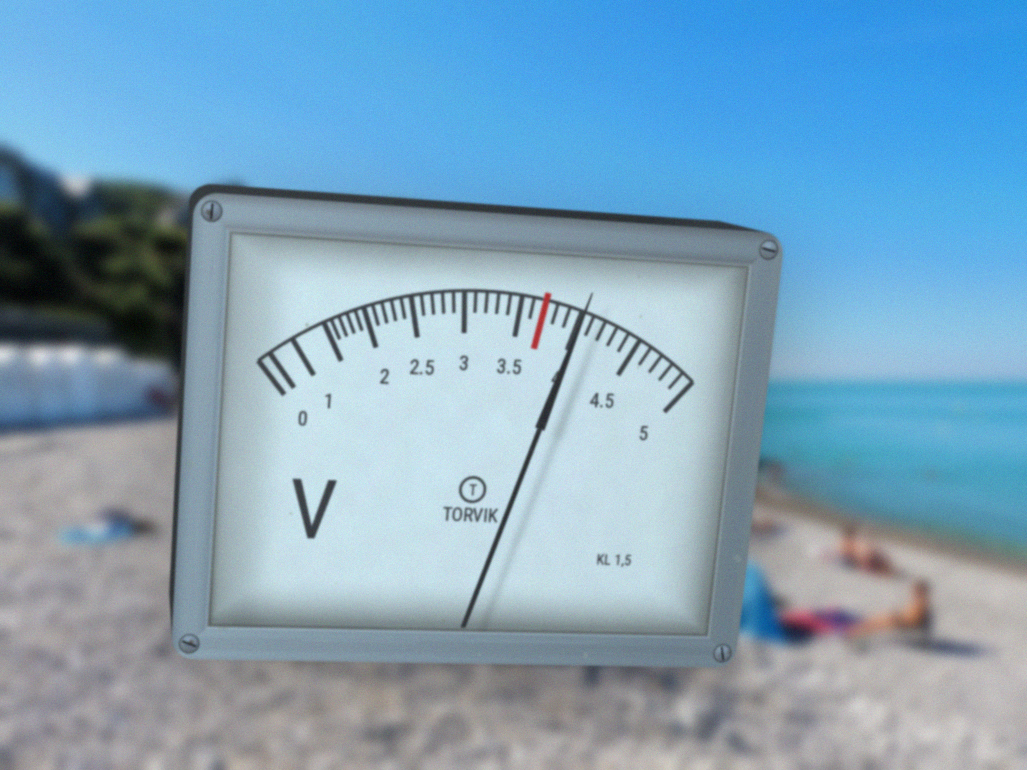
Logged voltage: 4 (V)
